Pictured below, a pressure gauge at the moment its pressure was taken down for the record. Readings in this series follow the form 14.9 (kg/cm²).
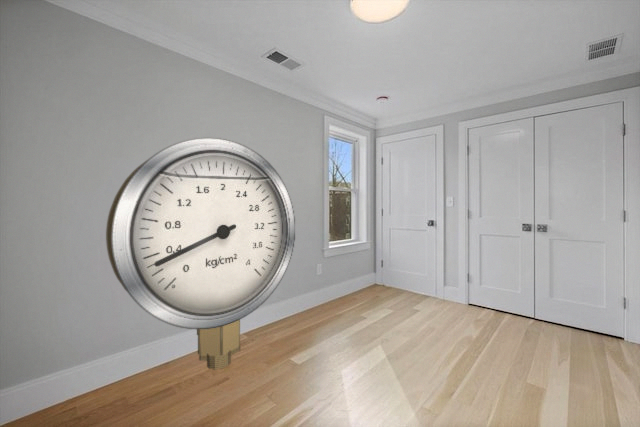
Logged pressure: 0.3 (kg/cm²)
